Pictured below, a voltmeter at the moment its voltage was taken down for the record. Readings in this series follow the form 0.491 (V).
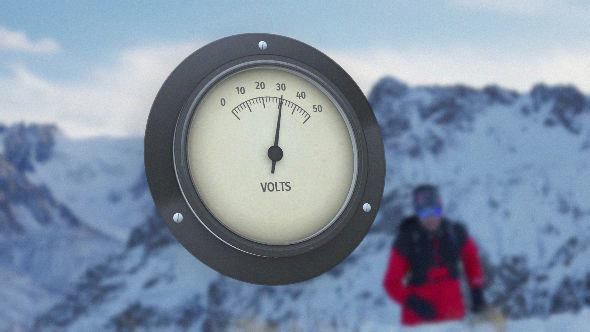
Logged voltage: 30 (V)
